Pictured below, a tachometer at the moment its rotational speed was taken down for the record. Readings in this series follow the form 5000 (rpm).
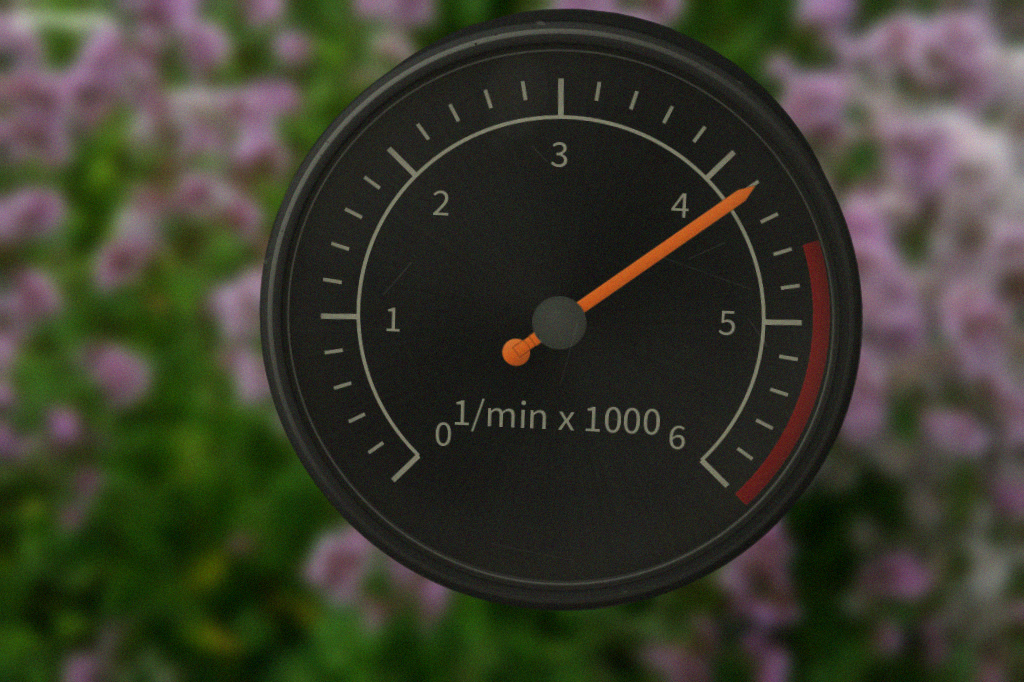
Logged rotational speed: 4200 (rpm)
